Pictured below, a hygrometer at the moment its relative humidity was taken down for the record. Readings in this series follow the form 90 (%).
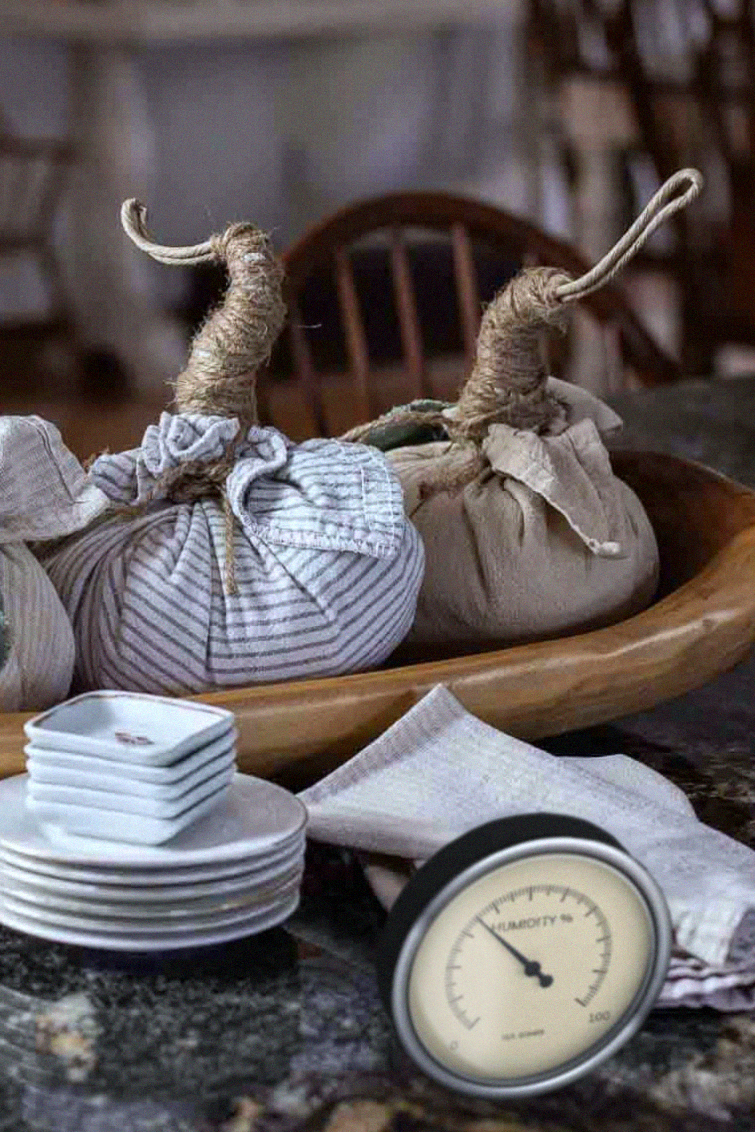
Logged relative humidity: 35 (%)
